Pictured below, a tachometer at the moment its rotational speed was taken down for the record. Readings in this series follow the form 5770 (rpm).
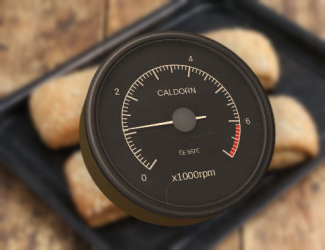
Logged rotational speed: 1100 (rpm)
